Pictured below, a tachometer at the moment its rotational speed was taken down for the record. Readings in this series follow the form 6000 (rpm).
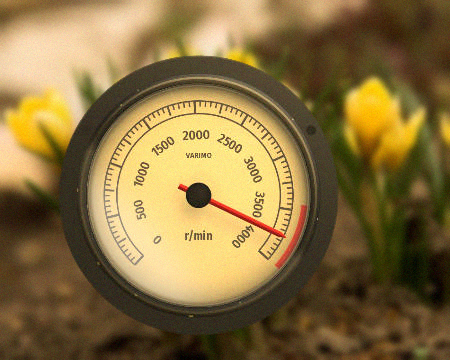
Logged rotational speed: 3750 (rpm)
